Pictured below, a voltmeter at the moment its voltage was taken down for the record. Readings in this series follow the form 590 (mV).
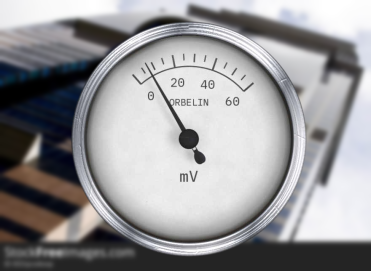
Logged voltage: 7.5 (mV)
